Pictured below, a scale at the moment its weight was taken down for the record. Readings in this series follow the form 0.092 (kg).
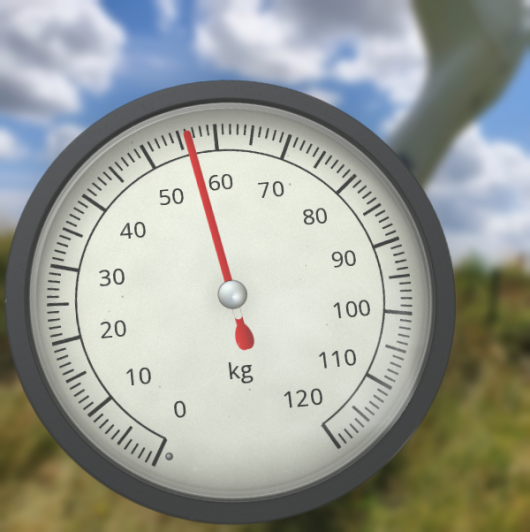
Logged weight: 56 (kg)
